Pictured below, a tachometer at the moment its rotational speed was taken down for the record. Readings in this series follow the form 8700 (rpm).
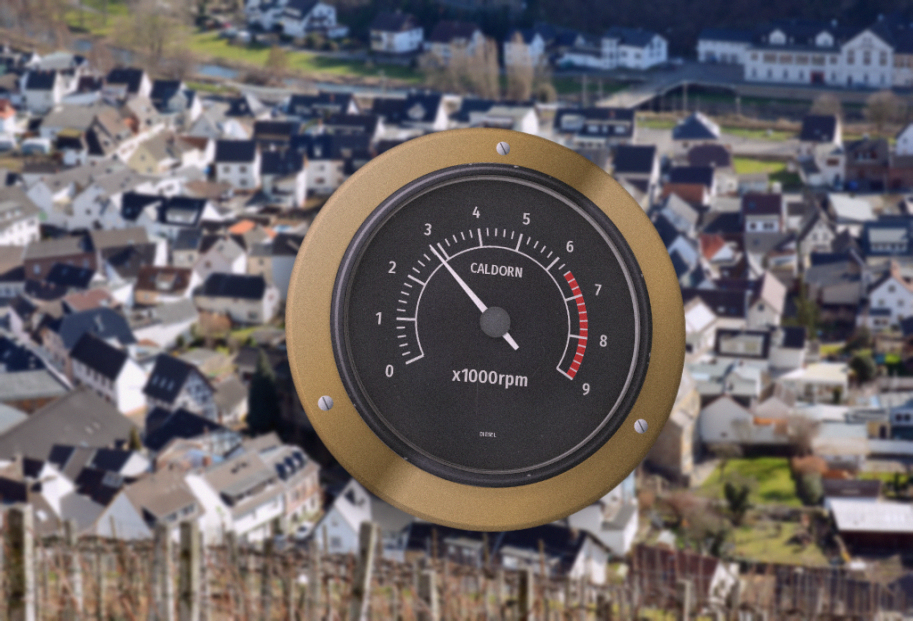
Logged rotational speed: 2800 (rpm)
